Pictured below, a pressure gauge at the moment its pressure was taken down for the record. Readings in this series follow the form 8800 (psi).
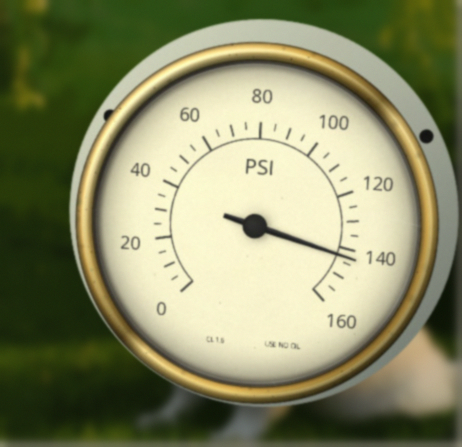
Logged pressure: 142.5 (psi)
